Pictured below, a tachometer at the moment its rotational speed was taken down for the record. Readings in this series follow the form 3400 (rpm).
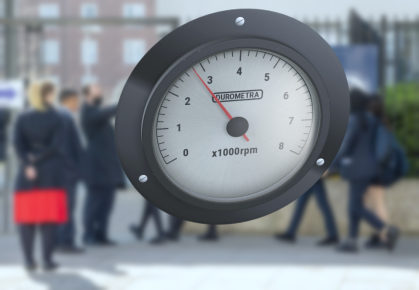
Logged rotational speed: 2800 (rpm)
